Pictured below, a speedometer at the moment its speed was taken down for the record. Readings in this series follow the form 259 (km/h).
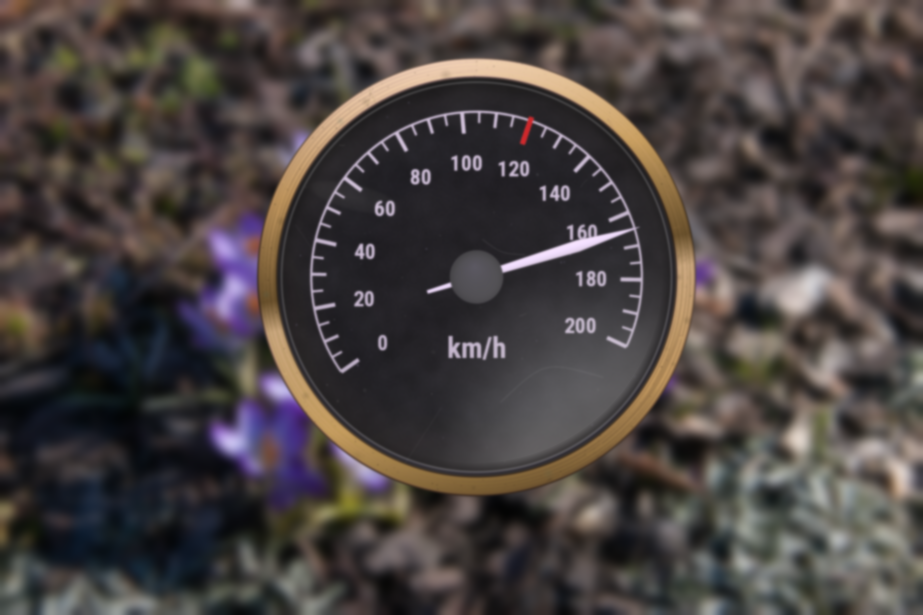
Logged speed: 165 (km/h)
